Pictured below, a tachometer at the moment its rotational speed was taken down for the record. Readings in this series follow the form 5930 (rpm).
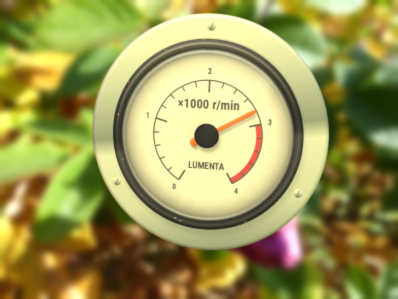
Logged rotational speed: 2800 (rpm)
